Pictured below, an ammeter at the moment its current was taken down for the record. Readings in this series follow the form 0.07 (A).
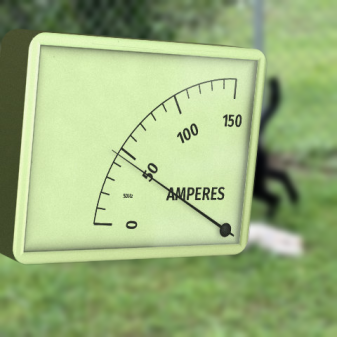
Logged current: 45 (A)
